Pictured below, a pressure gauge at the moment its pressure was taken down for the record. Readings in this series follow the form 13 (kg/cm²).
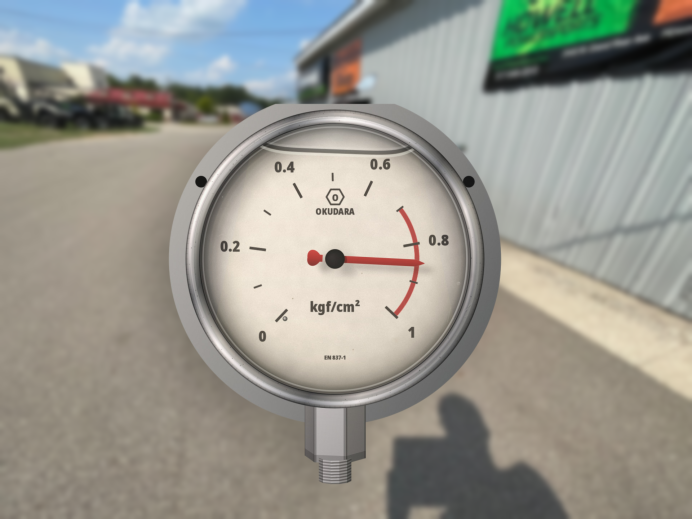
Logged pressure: 0.85 (kg/cm²)
